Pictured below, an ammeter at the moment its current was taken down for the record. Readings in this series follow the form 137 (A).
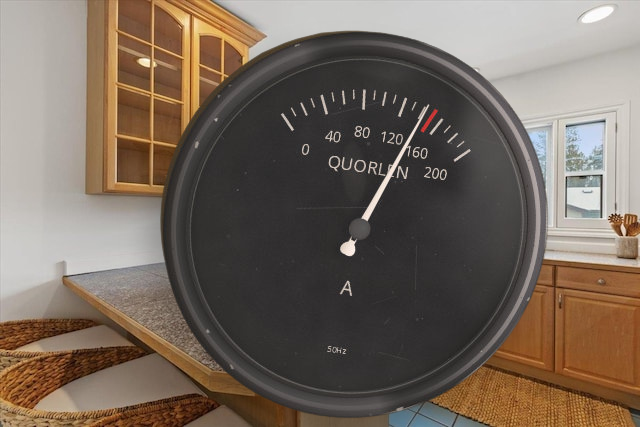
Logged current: 140 (A)
